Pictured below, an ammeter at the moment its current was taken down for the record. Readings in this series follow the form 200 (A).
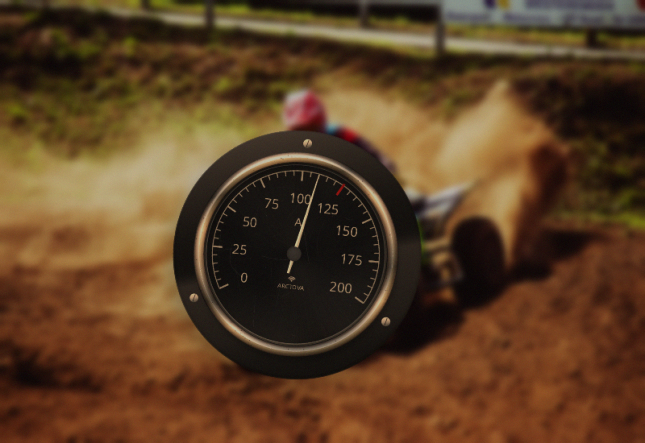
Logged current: 110 (A)
